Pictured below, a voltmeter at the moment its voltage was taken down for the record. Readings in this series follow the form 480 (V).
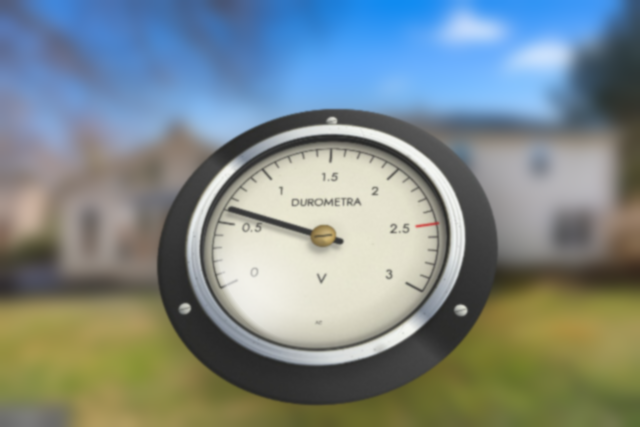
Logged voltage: 0.6 (V)
